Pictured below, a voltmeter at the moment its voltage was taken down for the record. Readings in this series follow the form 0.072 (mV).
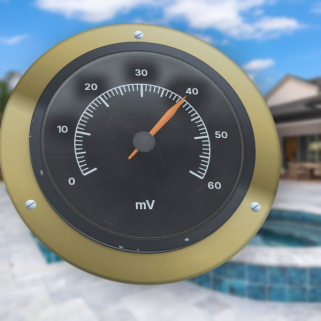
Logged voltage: 40 (mV)
